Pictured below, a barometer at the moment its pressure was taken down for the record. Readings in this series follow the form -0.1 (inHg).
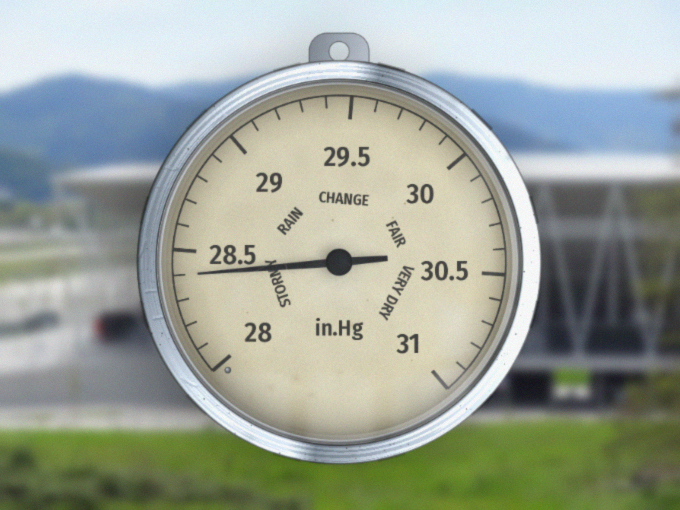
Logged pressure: 28.4 (inHg)
